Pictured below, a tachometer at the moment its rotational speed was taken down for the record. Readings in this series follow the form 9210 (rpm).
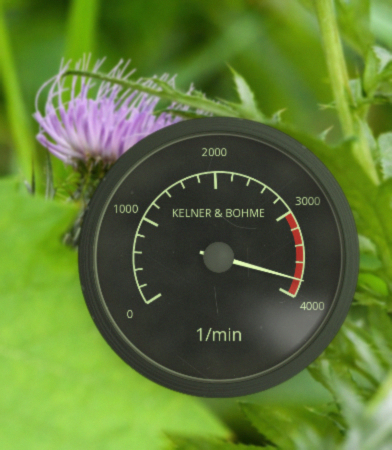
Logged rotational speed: 3800 (rpm)
